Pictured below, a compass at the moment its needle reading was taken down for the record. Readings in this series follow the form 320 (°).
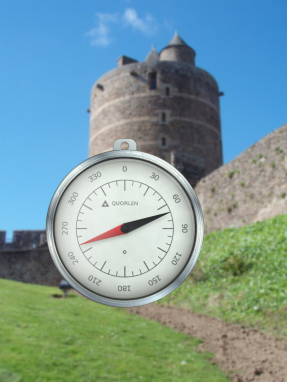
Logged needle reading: 250 (°)
